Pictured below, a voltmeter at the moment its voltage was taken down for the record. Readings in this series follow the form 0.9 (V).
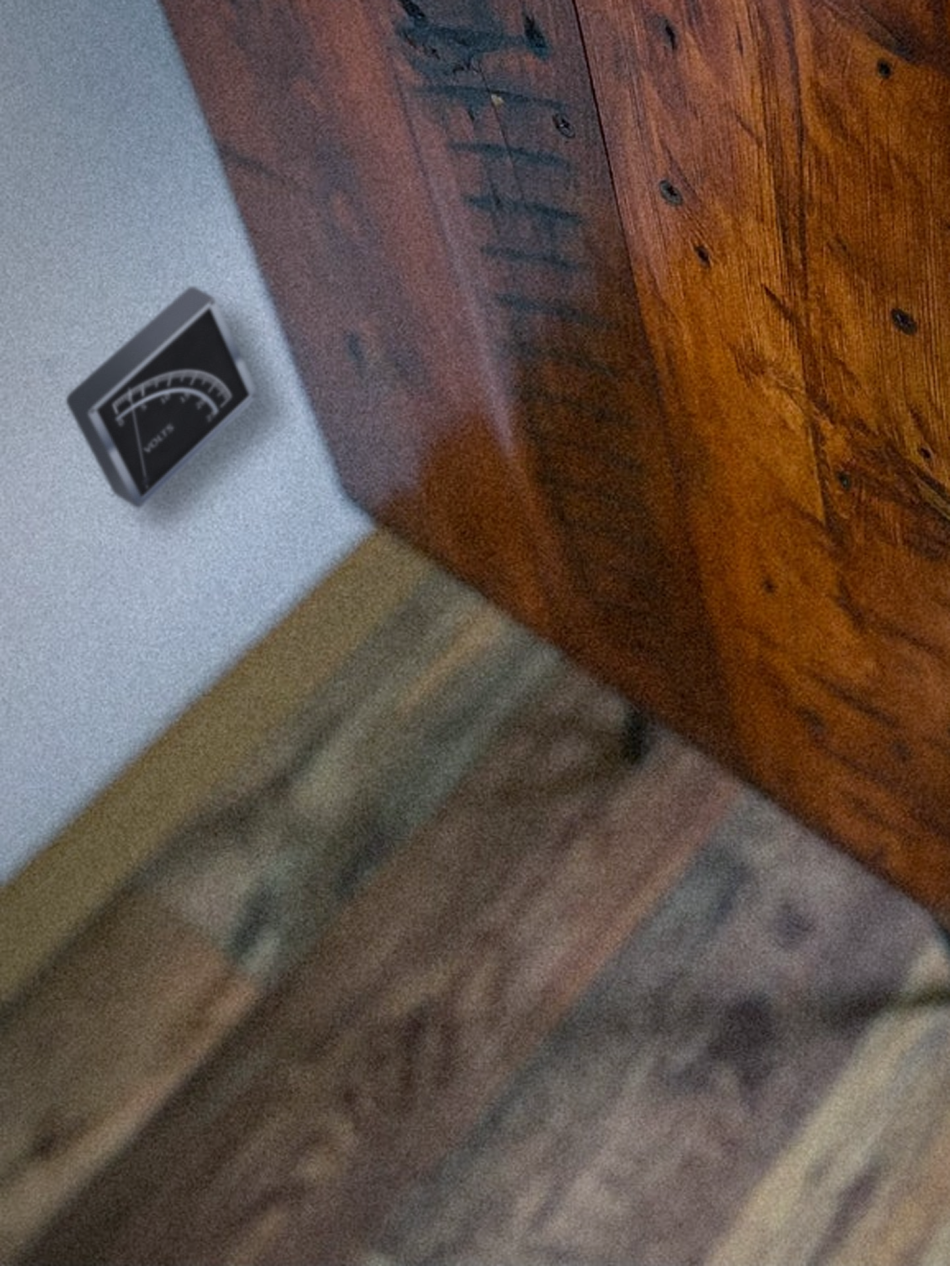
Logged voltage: 2.5 (V)
